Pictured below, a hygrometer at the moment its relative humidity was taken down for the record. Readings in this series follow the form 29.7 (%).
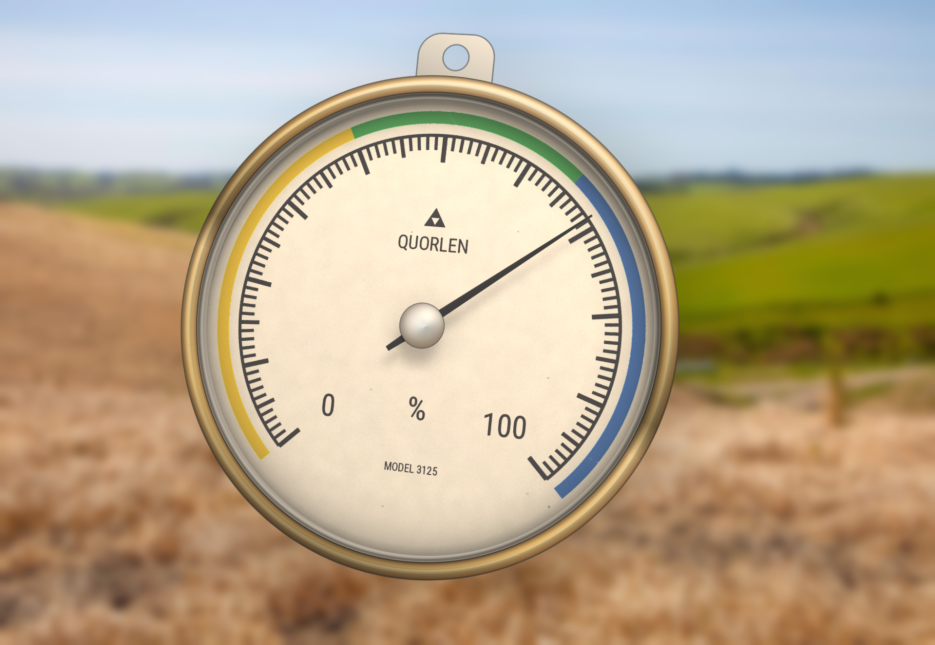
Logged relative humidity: 69 (%)
